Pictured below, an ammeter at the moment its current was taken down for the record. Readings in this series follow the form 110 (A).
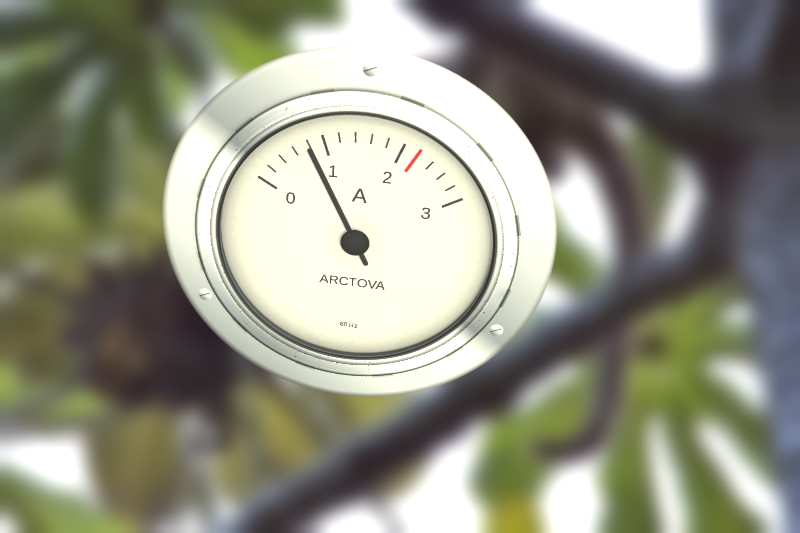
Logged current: 0.8 (A)
